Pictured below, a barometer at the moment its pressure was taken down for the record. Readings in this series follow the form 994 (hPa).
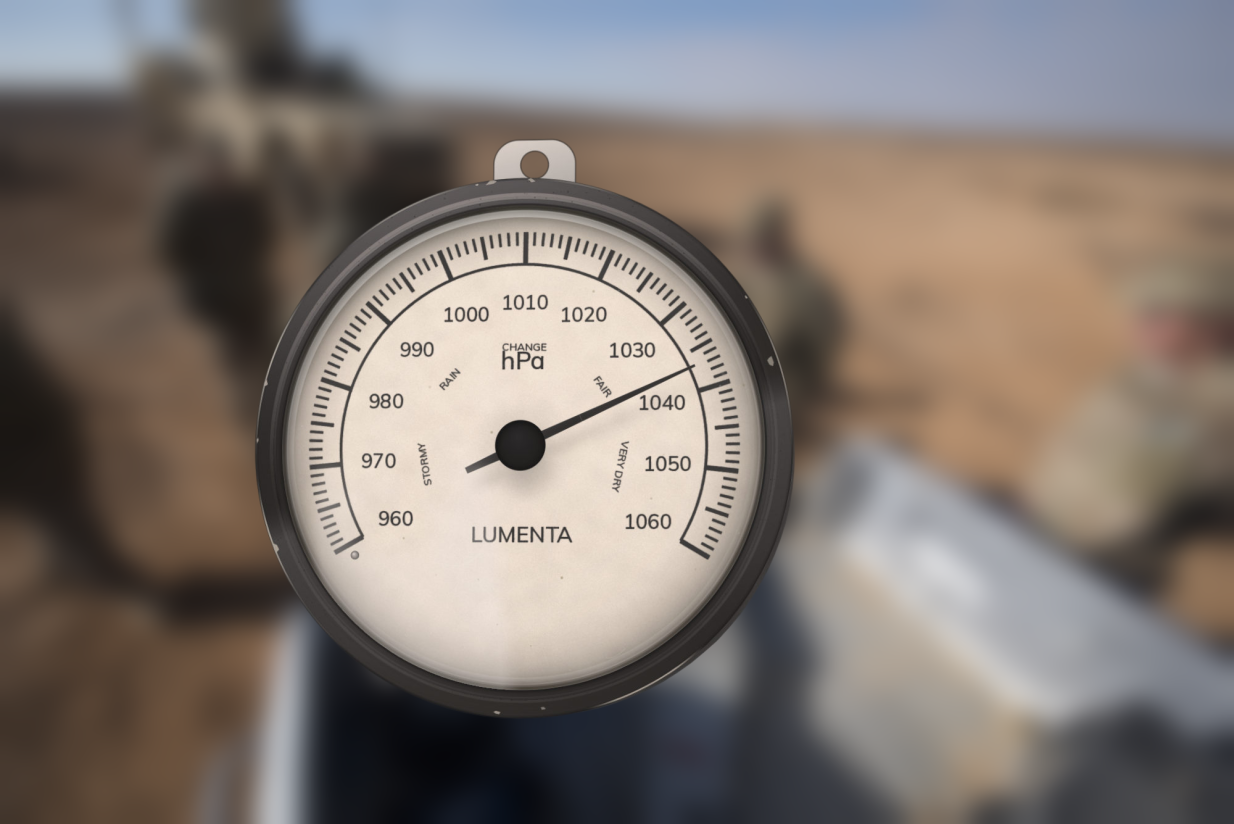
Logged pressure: 1037 (hPa)
